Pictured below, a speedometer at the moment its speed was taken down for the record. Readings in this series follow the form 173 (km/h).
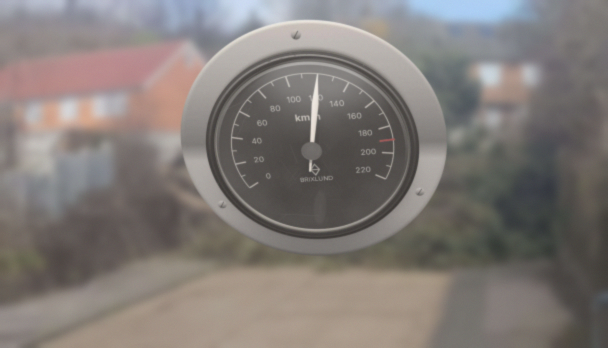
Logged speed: 120 (km/h)
